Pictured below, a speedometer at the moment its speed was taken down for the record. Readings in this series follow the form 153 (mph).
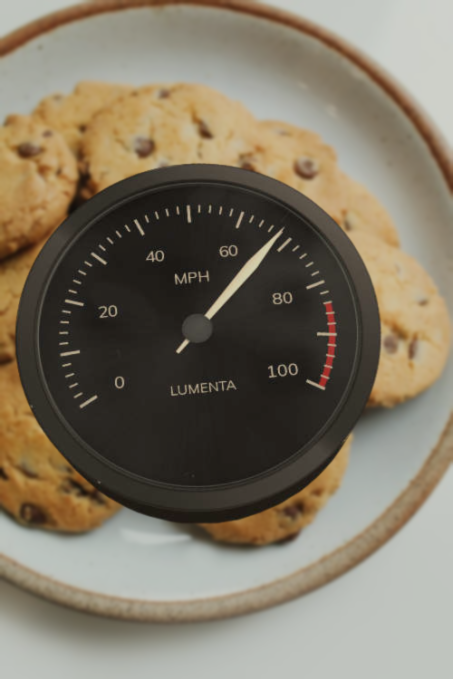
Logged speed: 68 (mph)
